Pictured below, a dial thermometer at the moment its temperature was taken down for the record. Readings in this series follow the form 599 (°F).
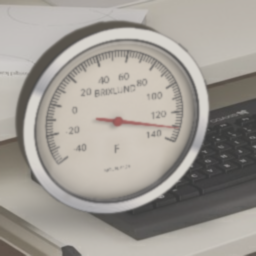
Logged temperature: 130 (°F)
